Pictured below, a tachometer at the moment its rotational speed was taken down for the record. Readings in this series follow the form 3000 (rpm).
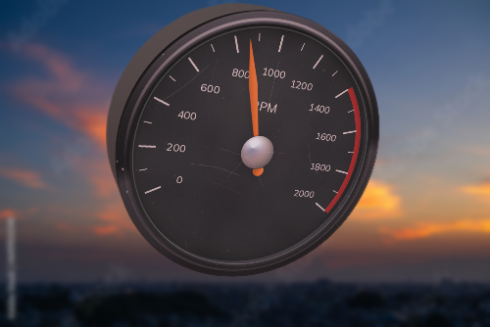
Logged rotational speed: 850 (rpm)
